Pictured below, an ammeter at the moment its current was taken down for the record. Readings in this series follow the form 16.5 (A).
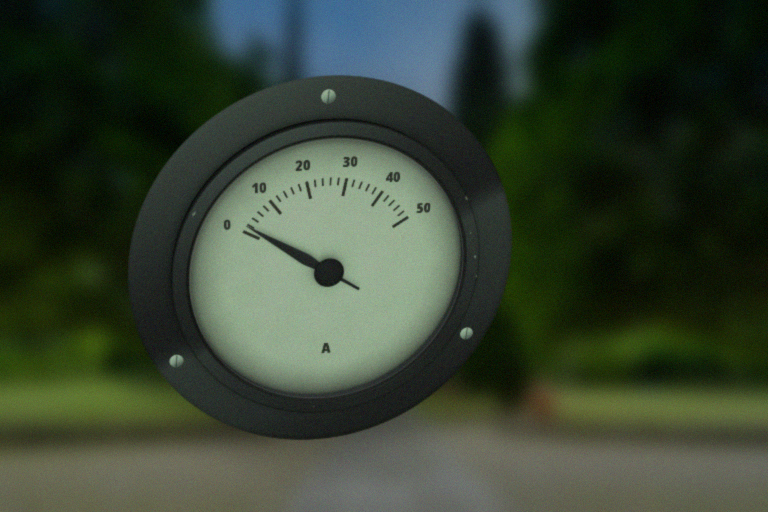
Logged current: 2 (A)
